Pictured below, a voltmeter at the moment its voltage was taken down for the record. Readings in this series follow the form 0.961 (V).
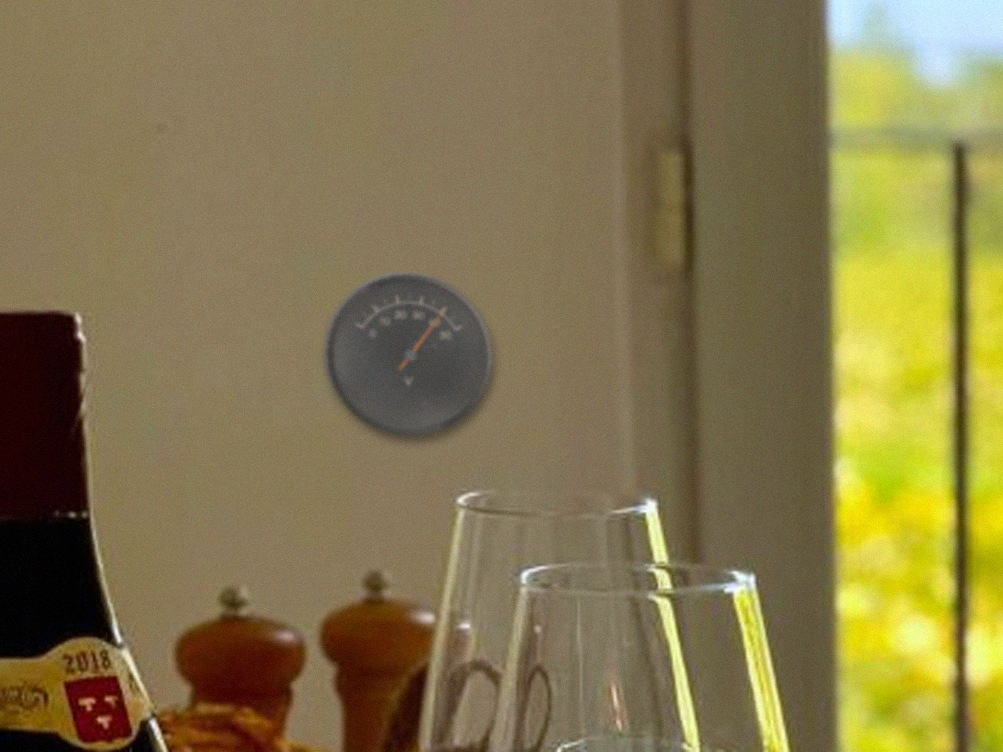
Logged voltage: 40 (V)
